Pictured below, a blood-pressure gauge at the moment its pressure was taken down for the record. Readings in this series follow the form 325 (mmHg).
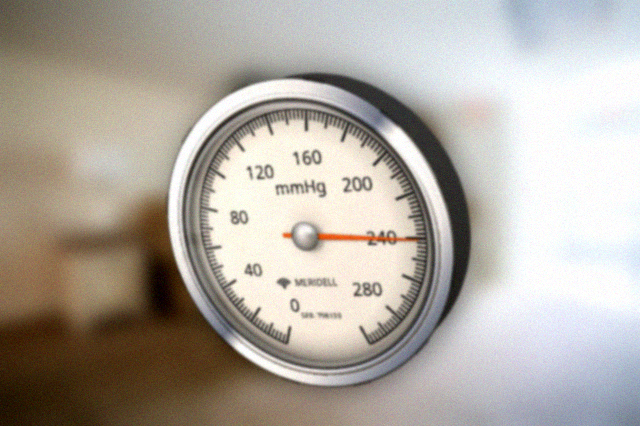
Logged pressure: 240 (mmHg)
